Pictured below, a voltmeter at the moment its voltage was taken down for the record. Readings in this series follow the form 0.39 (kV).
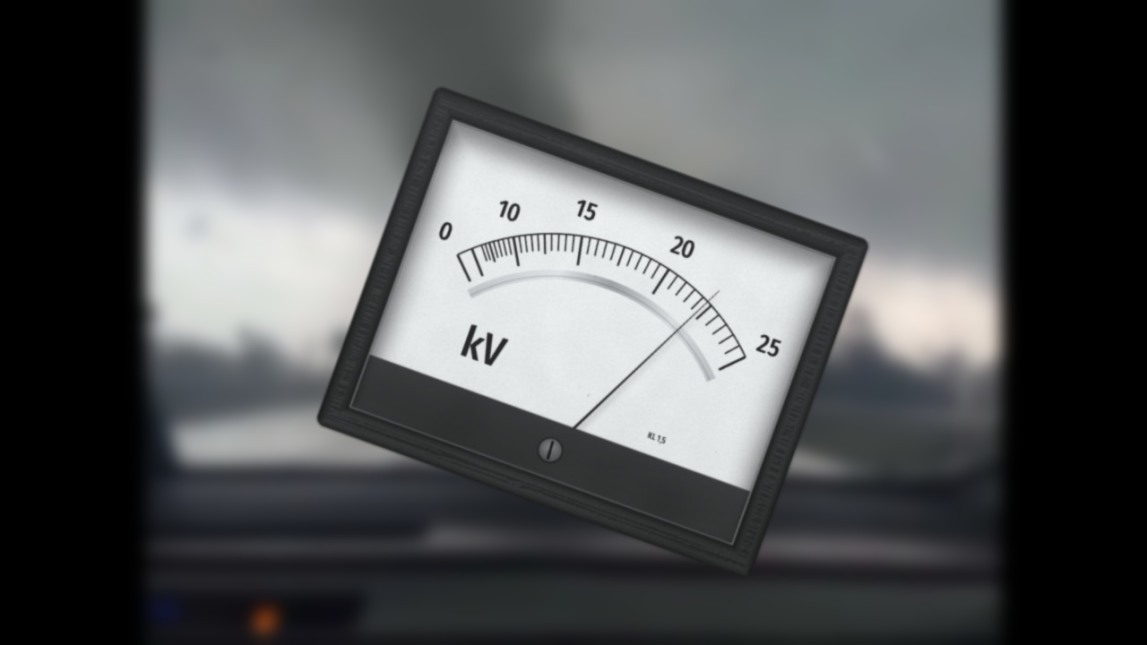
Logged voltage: 22.25 (kV)
